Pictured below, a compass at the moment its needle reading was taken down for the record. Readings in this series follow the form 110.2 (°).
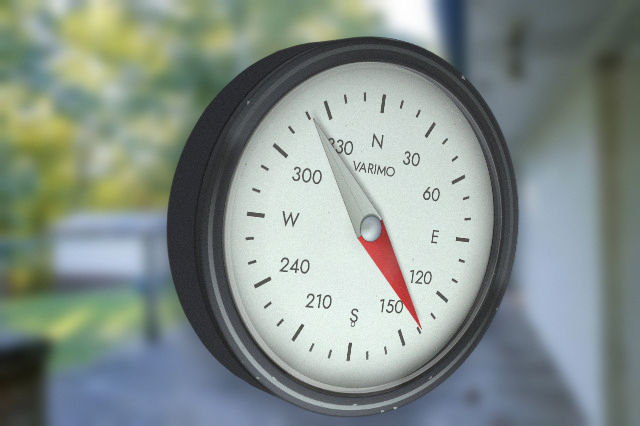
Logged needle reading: 140 (°)
